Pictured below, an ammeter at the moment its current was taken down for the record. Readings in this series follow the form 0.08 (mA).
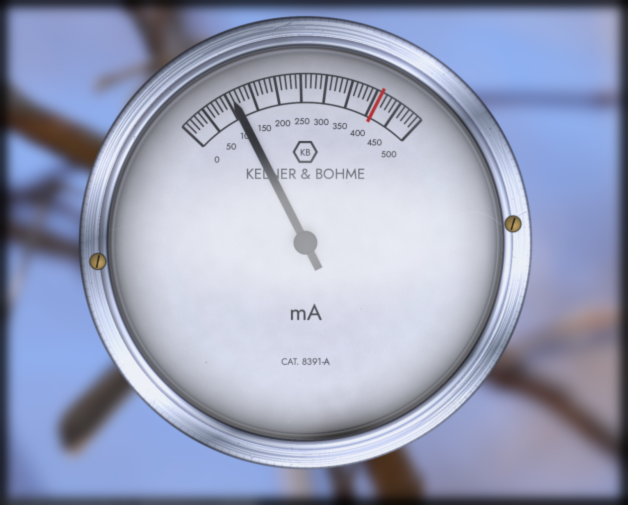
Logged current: 110 (mA)
